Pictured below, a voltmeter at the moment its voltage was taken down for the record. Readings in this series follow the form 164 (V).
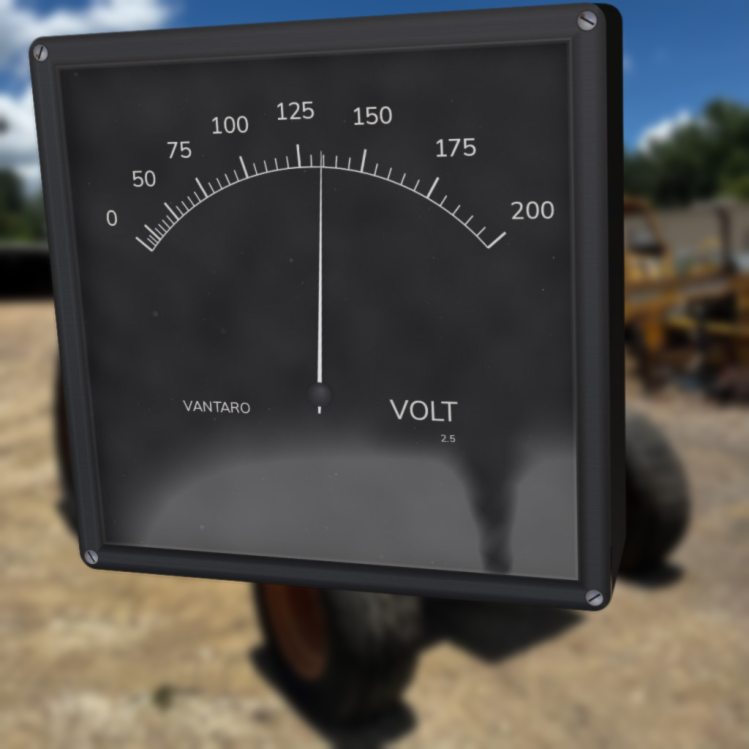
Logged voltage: 135 (V)
